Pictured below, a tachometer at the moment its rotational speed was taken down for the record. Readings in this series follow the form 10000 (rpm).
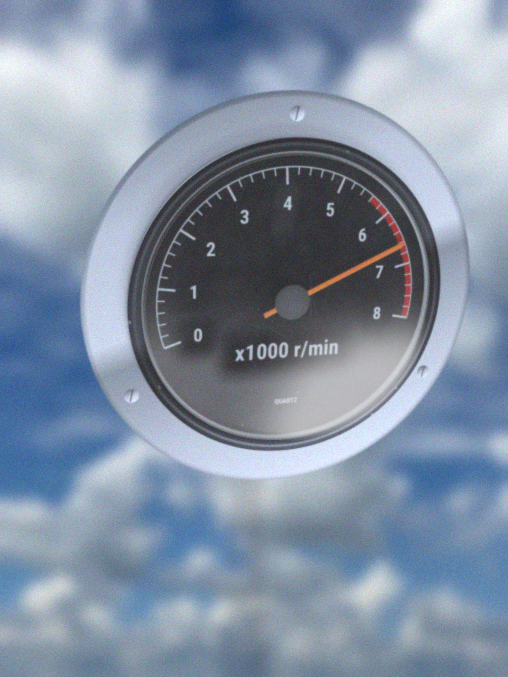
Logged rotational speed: 6600 (rpm)
